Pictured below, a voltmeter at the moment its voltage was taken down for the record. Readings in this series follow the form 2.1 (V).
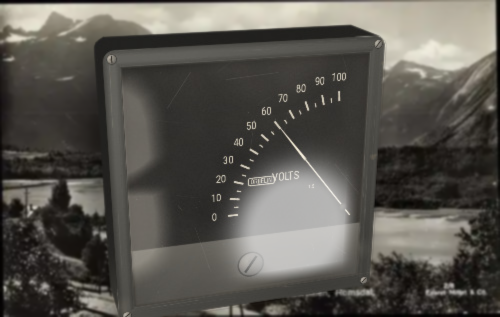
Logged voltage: 60 (V)
